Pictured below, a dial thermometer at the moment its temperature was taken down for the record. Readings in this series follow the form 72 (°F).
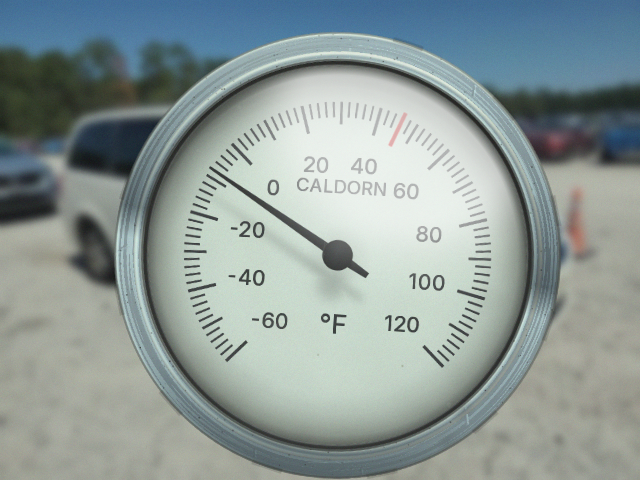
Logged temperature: -8 (°F)
